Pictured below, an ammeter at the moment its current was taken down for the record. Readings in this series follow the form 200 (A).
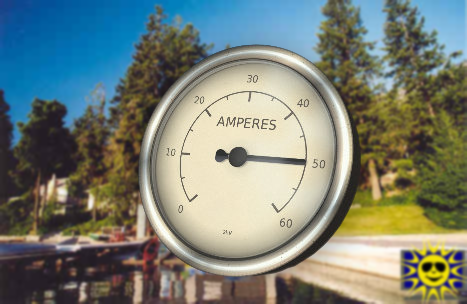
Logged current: 50 (A)
